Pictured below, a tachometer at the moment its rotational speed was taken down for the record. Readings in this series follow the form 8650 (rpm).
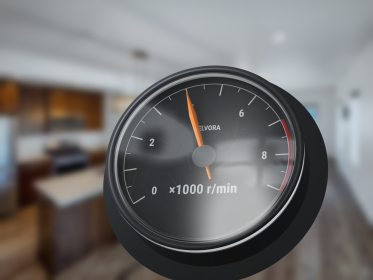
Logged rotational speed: 4000 (rpm)
